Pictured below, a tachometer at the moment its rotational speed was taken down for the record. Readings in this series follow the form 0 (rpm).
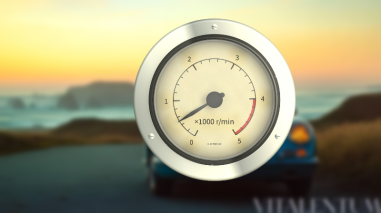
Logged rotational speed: 500 (rpm)
